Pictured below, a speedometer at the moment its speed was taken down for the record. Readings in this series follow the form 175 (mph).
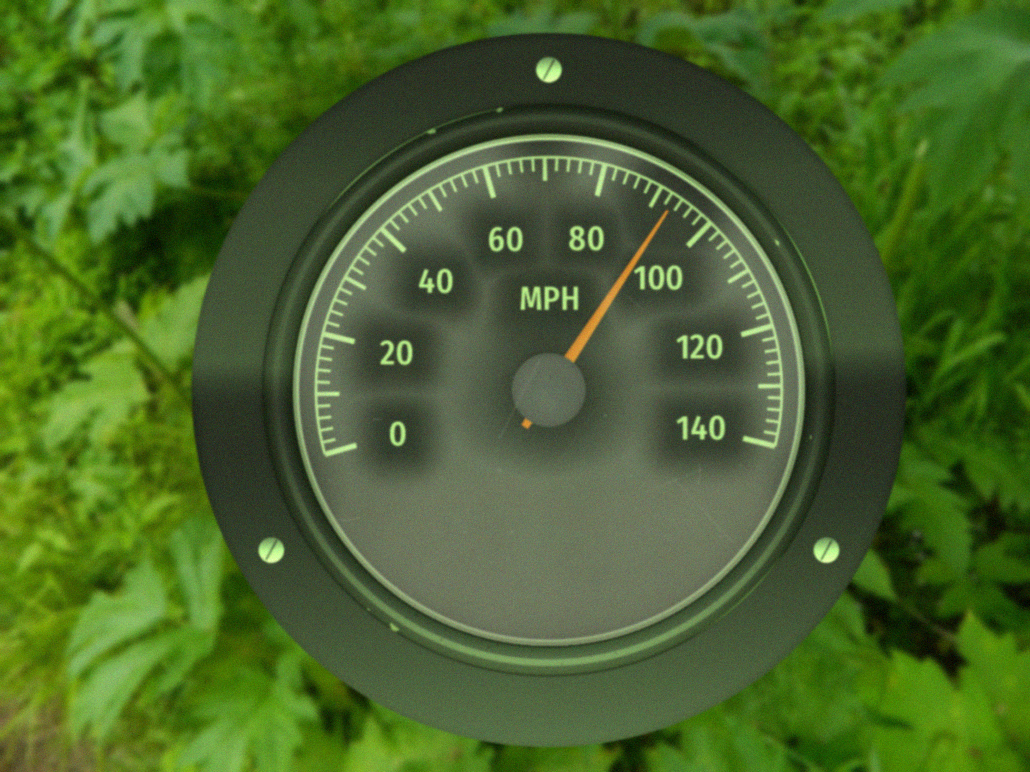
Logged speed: 93 (mph)
